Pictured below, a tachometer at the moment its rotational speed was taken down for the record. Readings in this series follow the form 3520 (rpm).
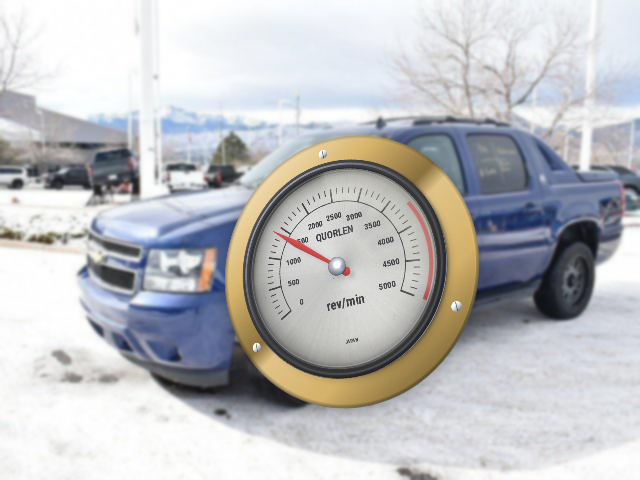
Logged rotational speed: 1400 (rpm)
